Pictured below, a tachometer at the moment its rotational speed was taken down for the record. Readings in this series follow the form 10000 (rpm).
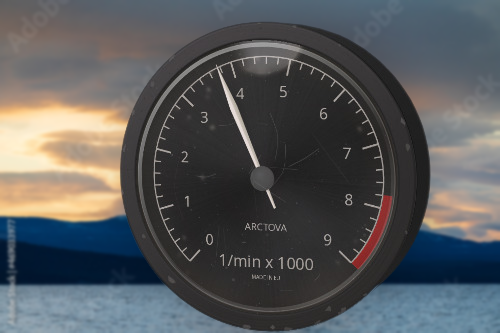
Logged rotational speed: 3800 (rpm)
